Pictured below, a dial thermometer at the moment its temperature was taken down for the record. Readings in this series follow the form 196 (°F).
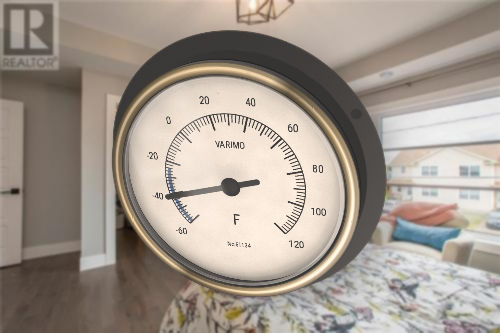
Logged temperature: -40 (°F)
